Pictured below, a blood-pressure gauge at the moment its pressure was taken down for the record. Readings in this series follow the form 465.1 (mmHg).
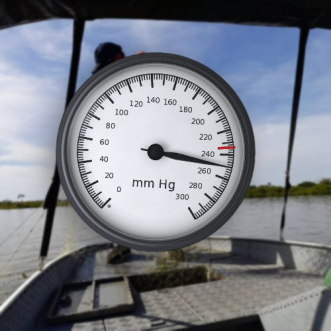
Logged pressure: 250 (mmHg)
